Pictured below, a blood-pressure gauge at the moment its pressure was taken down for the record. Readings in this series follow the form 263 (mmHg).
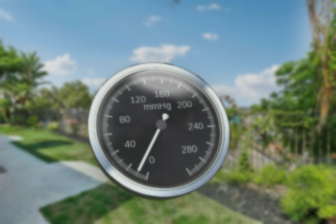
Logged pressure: 10 (mmHg)
